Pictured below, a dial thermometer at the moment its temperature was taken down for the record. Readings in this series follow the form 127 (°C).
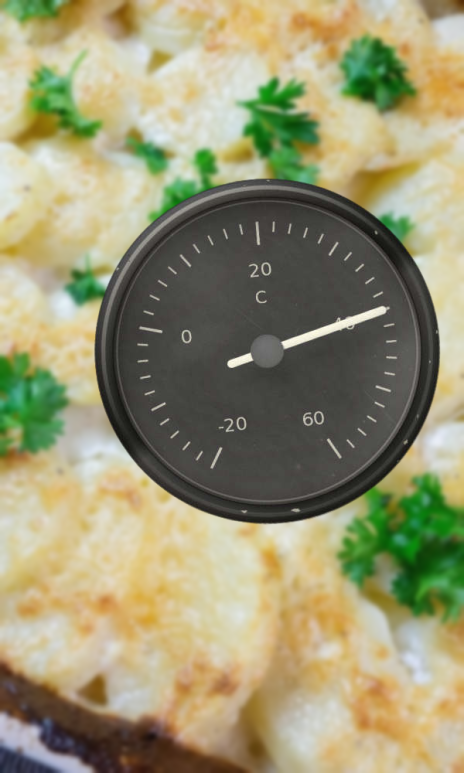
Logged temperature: 40 (°C)
